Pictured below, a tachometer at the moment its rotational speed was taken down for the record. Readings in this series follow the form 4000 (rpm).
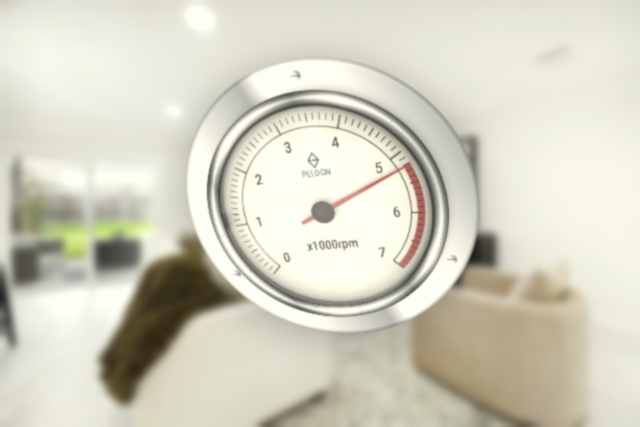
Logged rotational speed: 5200 (rpm)
